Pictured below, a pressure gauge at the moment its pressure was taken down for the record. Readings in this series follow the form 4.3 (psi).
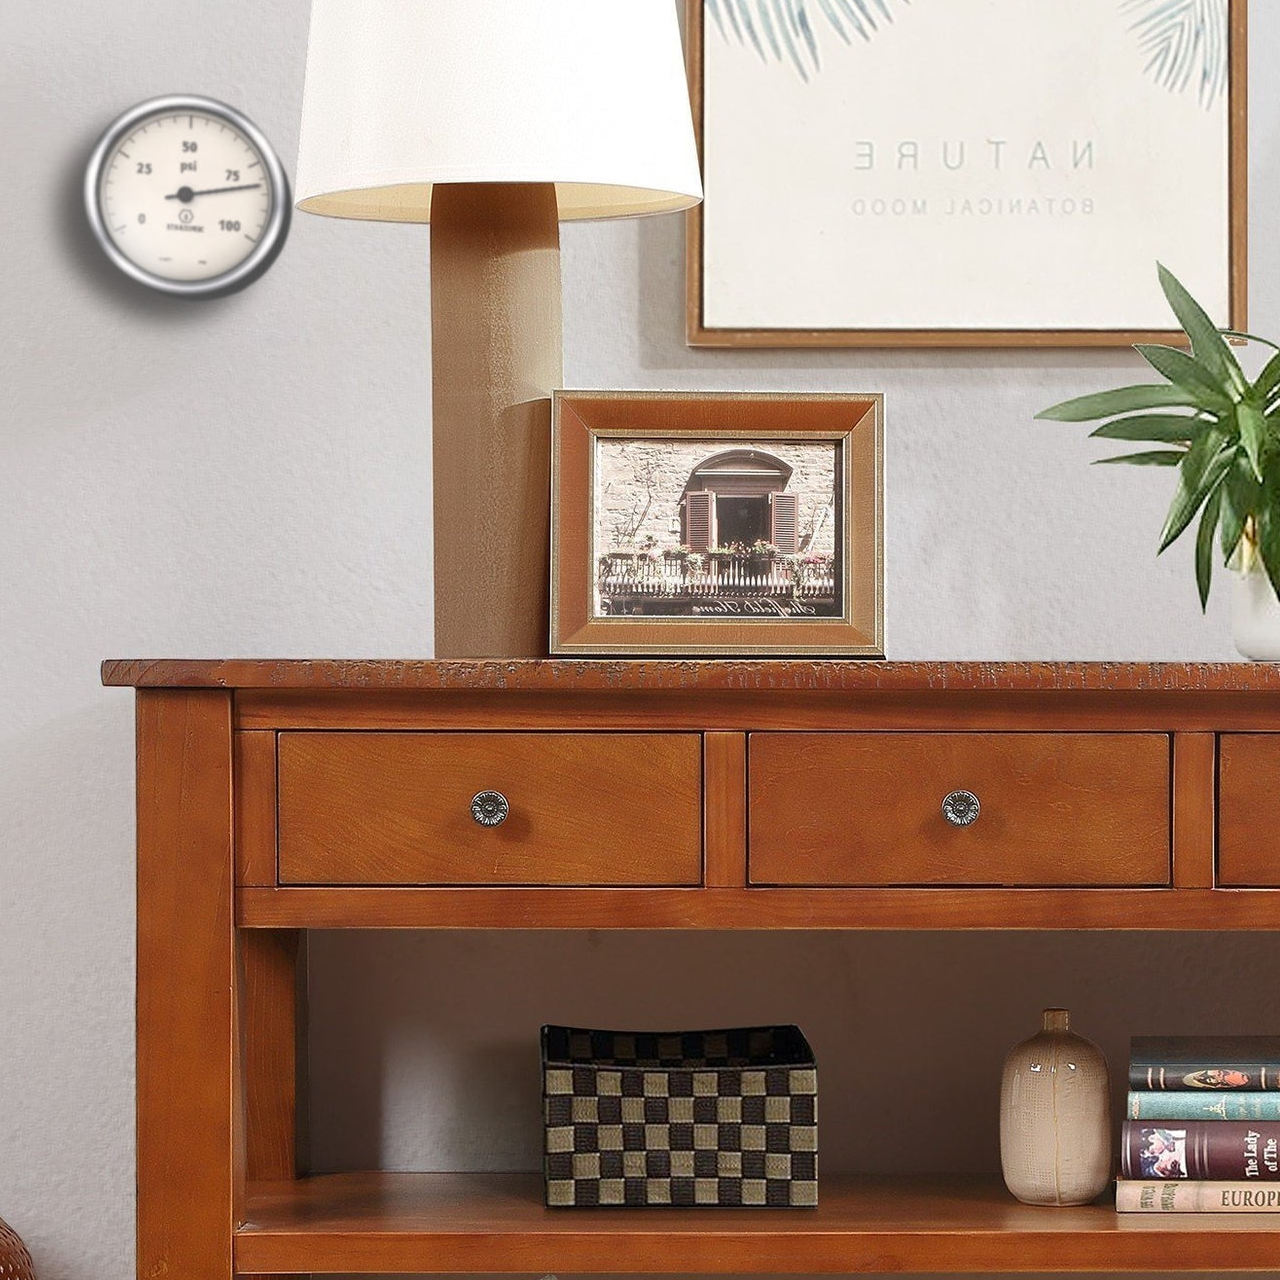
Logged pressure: 82.5 (psi)
